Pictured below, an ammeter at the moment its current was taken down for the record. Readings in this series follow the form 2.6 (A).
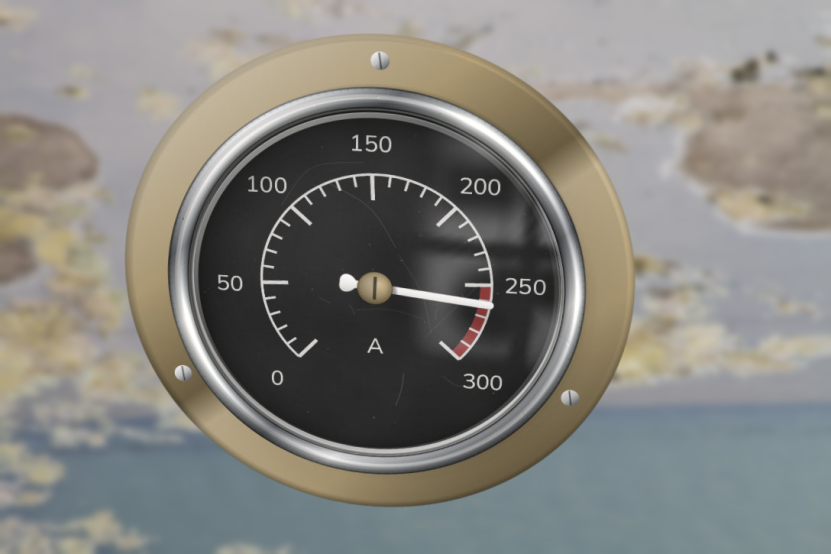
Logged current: 260 (A)
